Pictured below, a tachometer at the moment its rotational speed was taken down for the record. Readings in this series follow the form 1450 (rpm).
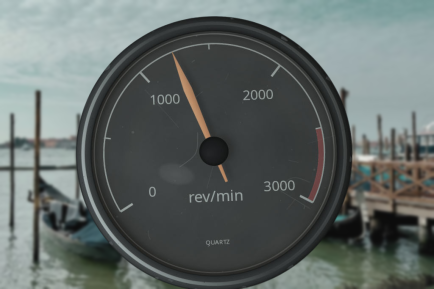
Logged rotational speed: 1250 (rpm)
